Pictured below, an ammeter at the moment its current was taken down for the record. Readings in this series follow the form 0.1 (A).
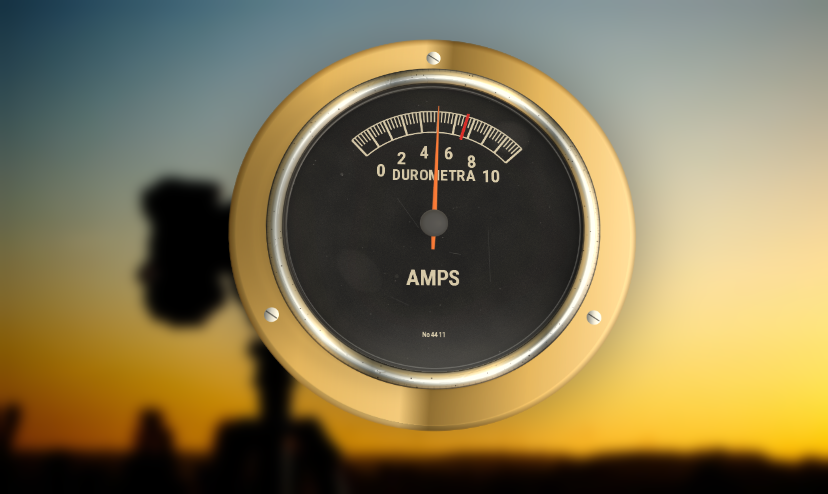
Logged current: 5 (A)
